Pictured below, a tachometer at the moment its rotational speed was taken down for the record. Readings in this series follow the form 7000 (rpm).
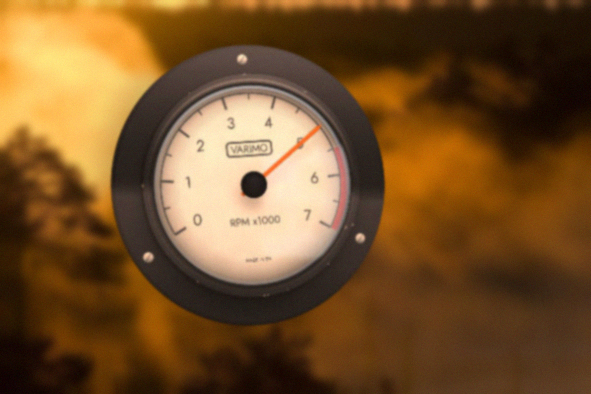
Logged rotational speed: 5000 (rpm)
